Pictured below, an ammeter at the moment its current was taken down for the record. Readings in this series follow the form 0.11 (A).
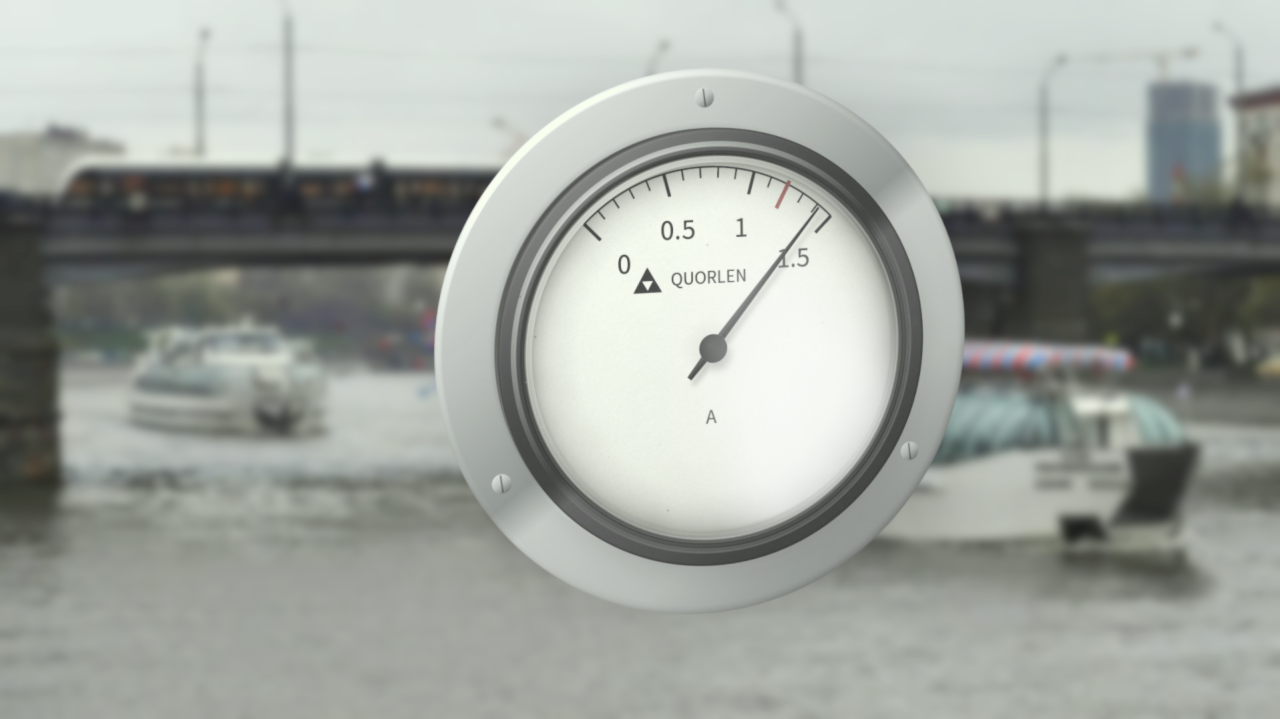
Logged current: 1.4 (A)
